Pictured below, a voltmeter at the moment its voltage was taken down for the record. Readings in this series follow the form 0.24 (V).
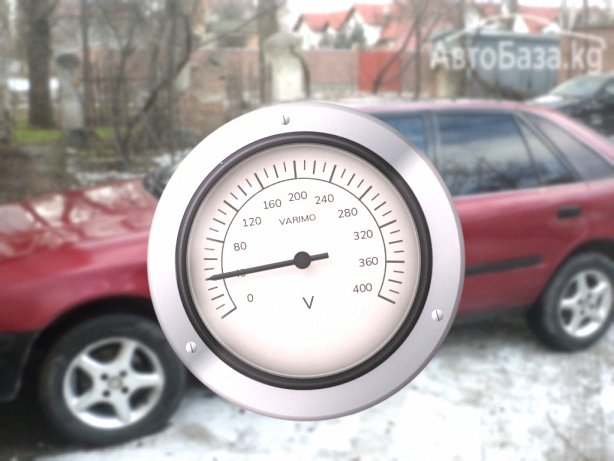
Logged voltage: 40 (V)
